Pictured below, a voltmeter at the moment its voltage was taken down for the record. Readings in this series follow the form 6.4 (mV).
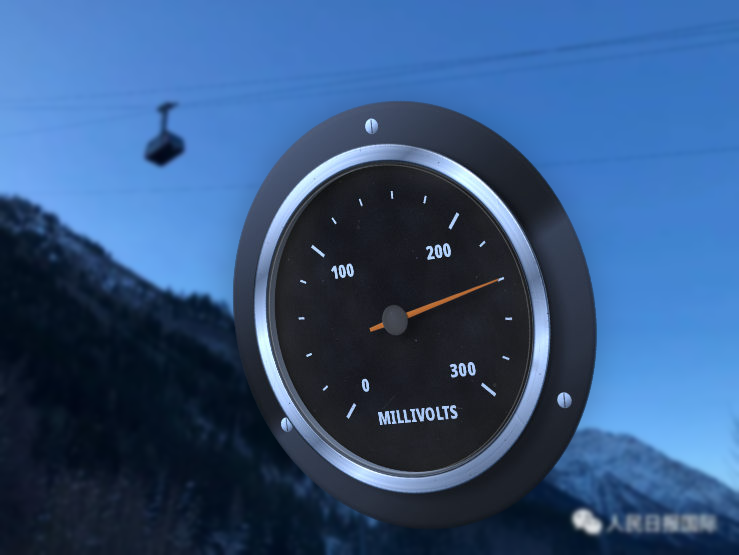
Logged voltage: 240 (mV)
